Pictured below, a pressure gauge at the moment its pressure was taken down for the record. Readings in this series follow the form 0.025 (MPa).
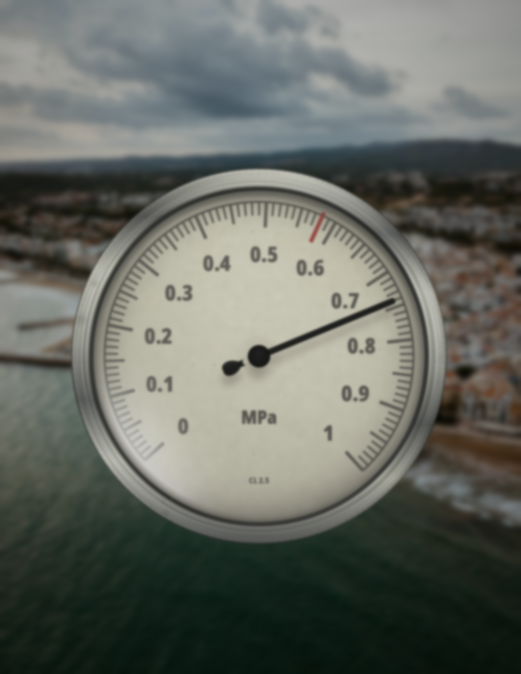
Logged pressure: 0.74 (MPa)
